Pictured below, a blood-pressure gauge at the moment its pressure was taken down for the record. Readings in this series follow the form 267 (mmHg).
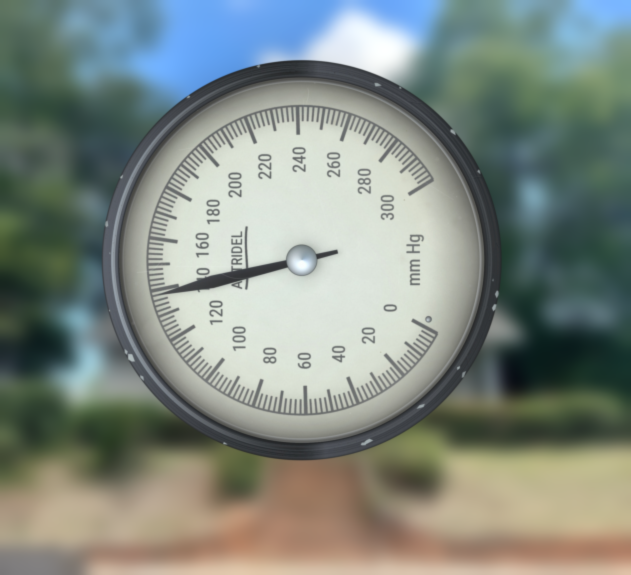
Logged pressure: 138 (mmHg)
